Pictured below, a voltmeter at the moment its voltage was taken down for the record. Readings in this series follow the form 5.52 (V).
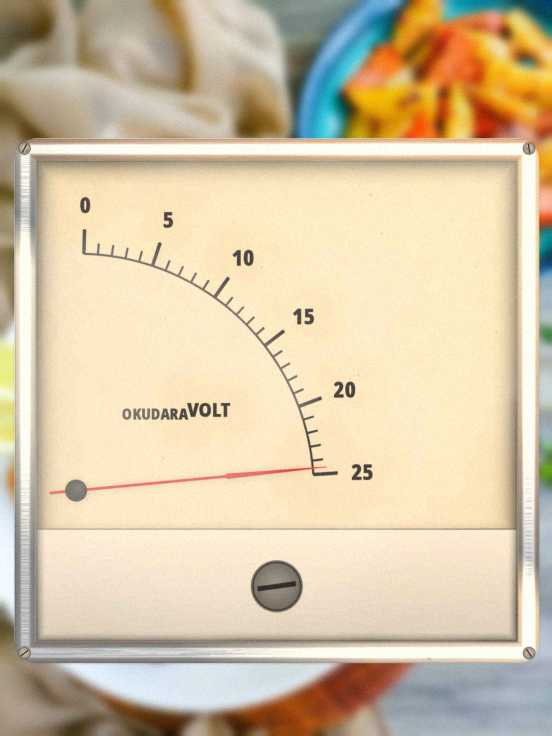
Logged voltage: 24.5 (V)
